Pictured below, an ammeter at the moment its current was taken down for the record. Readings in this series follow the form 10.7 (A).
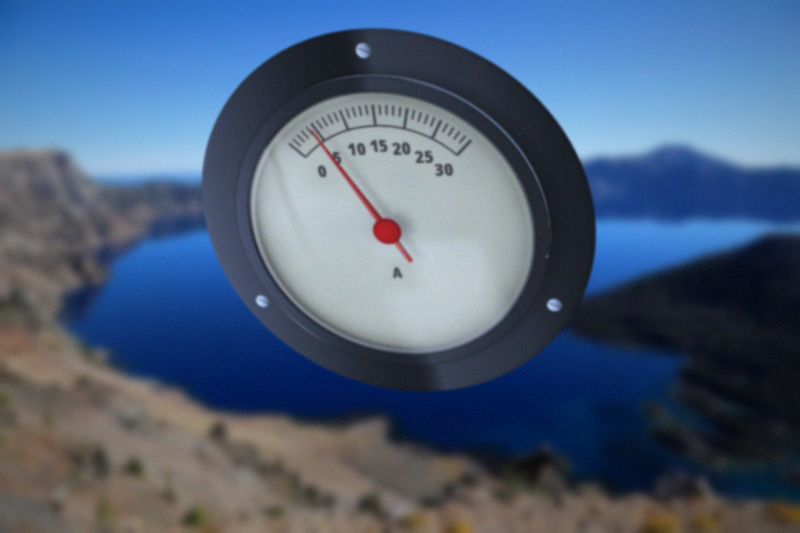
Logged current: 5 (A)
